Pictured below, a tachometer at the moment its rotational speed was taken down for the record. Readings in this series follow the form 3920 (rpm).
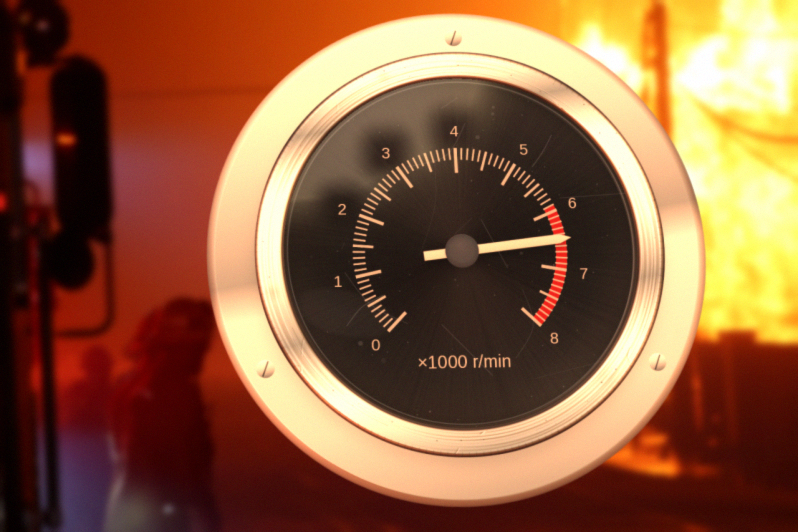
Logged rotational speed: 6500 (rpm)
